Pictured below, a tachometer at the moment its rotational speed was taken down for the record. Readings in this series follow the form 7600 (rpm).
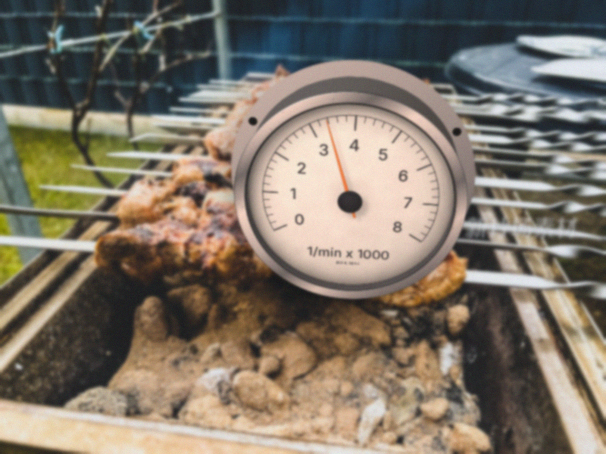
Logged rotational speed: 3400 (rpm)
